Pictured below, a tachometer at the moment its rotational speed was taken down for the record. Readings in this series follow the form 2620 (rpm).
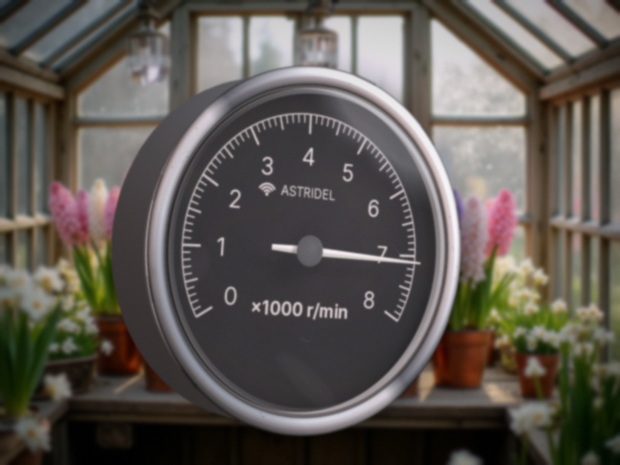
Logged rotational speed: 7100 (rpm)
